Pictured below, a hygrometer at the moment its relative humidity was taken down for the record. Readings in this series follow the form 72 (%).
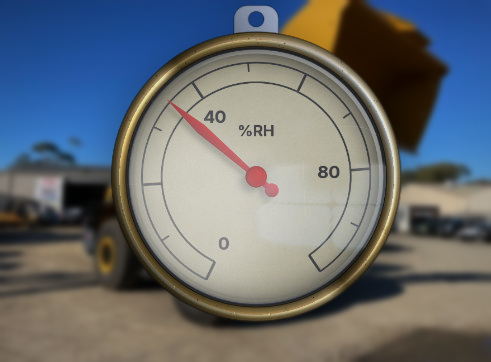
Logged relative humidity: 35 (%)
